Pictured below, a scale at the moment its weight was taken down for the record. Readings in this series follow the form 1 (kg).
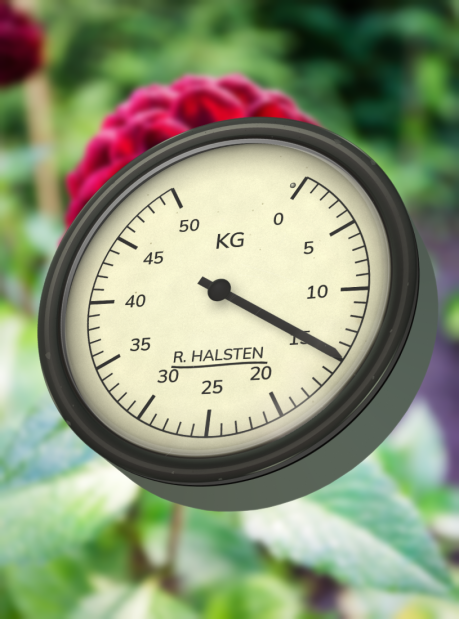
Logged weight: 15 (kg)
